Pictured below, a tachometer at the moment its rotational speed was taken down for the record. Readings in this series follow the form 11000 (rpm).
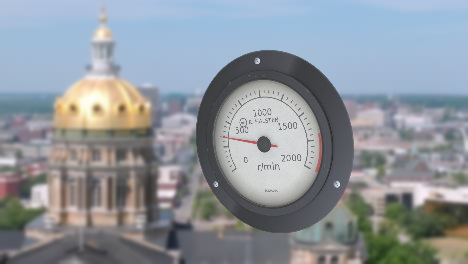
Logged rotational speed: 350 (rpm)
